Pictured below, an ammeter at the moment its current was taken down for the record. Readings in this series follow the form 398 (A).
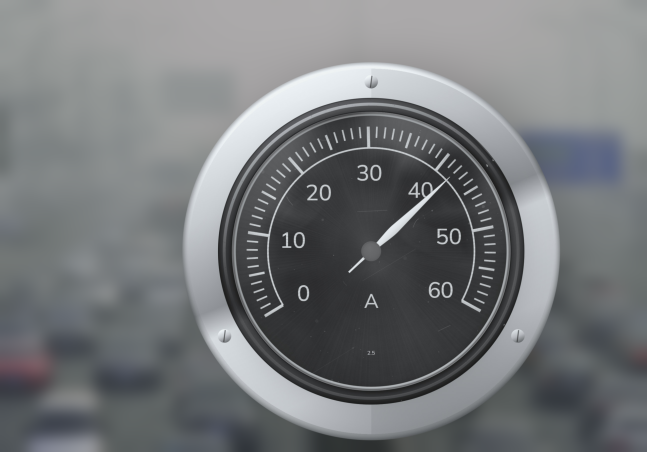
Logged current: 42 (A)
